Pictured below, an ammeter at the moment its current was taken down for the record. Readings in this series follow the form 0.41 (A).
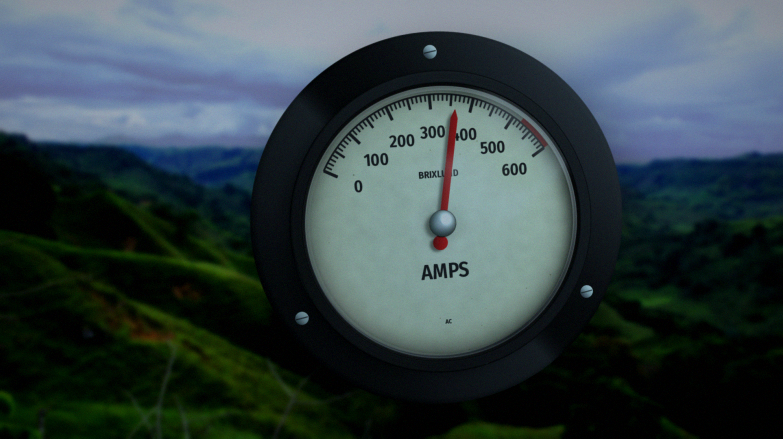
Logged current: 360 (A)
